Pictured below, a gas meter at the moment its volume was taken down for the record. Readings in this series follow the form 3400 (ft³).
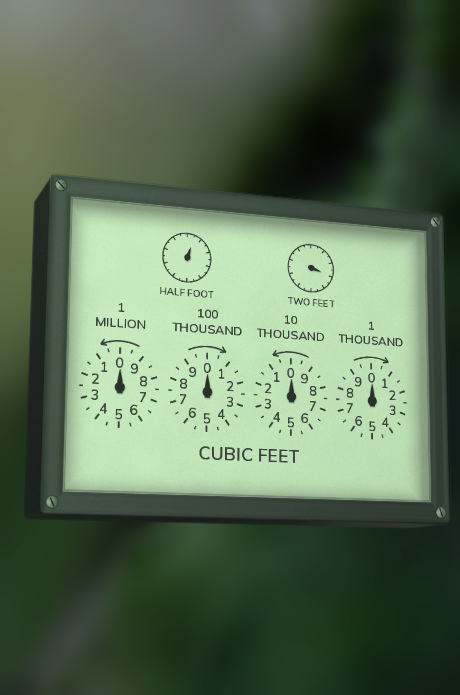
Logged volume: 0 (ft³)
